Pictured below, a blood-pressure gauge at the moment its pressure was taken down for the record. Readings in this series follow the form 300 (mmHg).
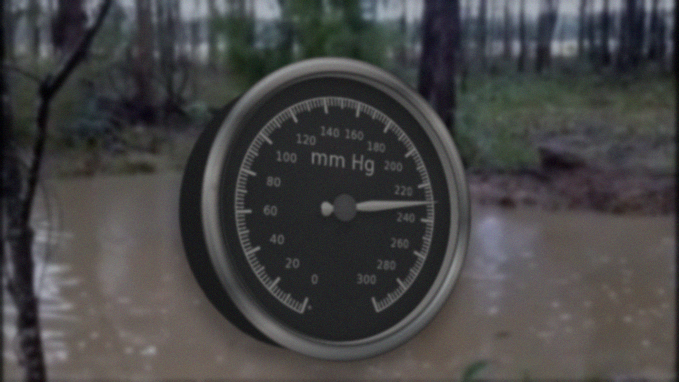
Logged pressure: 230 (mmHg)
